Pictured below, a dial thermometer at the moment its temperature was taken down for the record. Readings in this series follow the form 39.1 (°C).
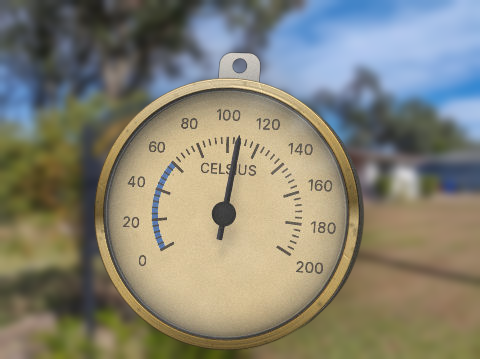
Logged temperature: 108 (°C)
